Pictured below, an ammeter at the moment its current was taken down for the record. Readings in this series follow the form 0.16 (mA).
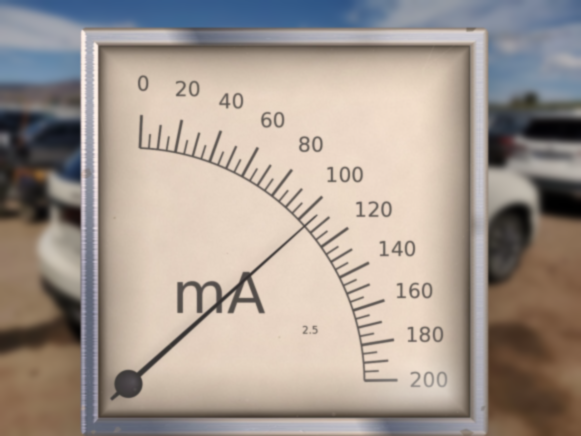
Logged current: 105 (mA)
